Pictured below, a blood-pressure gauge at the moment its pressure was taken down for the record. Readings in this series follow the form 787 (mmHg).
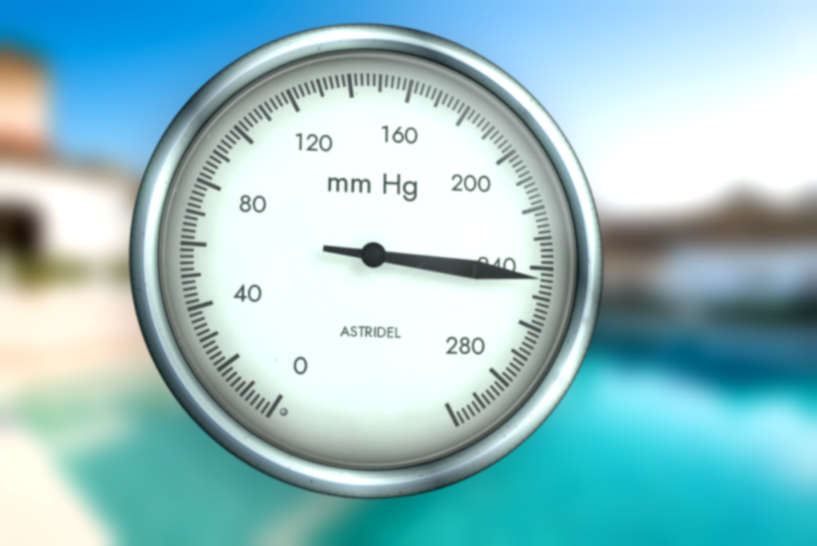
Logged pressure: 244 (mmHg)
